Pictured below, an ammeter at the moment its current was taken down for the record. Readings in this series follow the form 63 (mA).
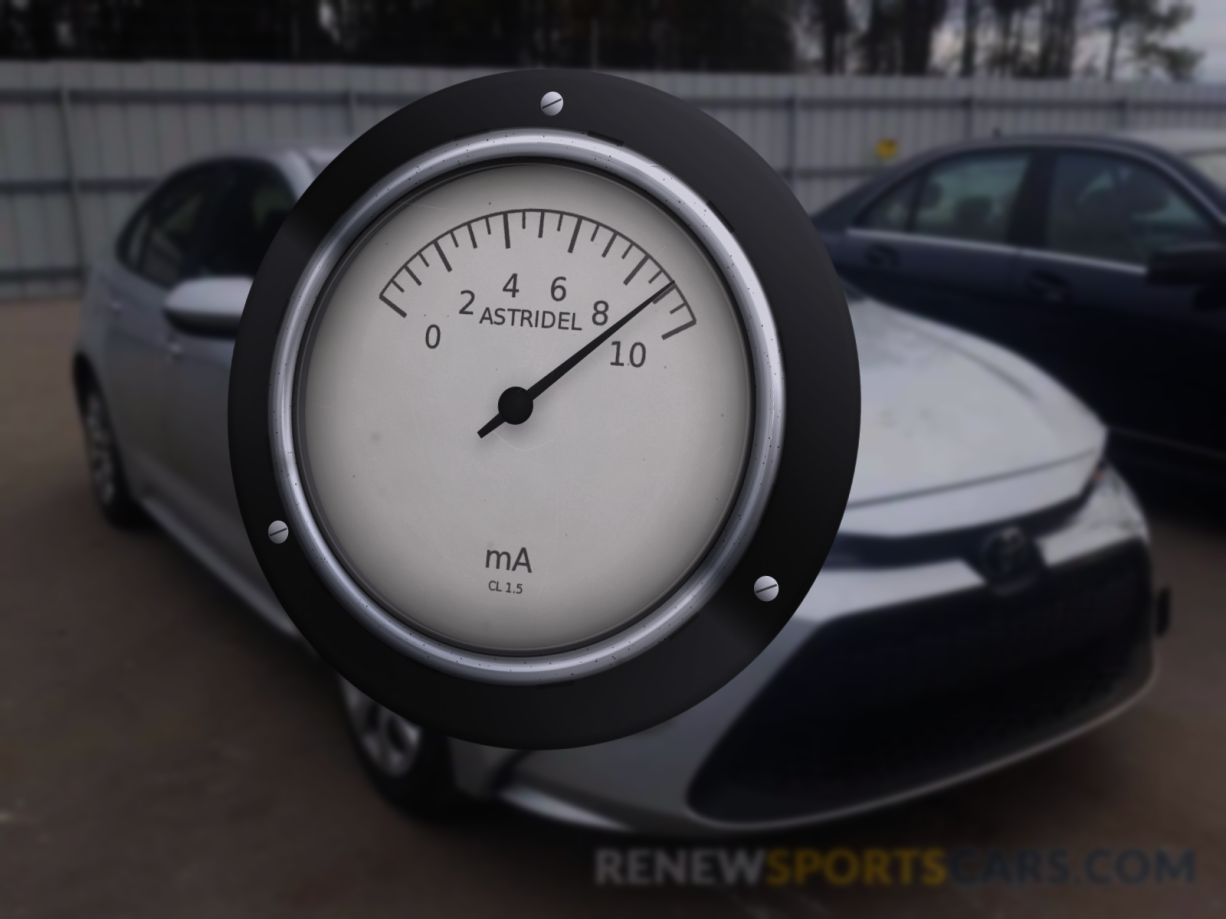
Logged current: 9 (mA)
